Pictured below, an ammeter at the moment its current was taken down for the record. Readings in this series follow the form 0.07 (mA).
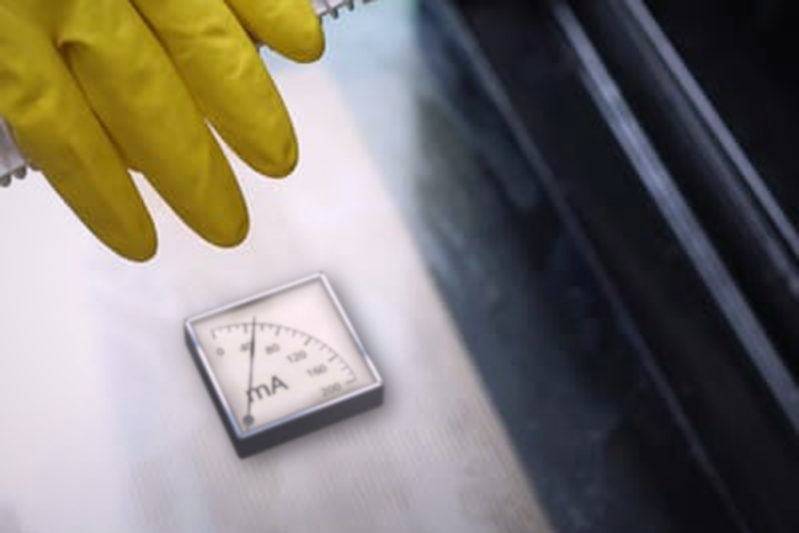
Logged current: 50 (mA)
